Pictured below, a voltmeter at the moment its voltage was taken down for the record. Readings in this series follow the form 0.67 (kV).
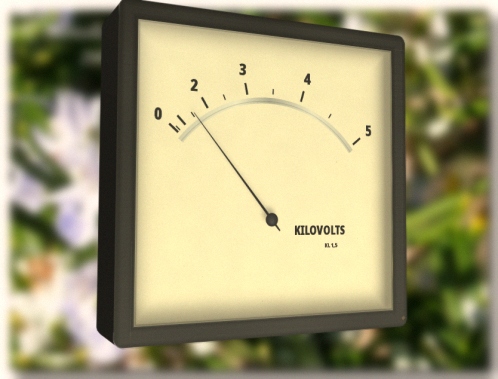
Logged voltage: 1.5 (kV)
